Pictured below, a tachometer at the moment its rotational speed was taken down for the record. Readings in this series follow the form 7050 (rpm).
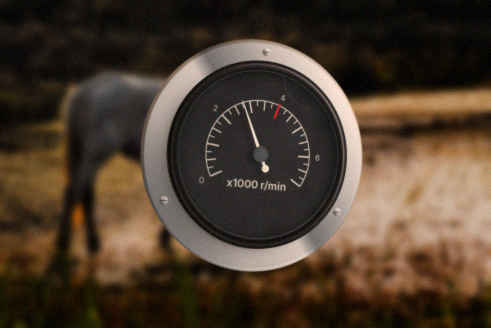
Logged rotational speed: 2750 (rpm)
